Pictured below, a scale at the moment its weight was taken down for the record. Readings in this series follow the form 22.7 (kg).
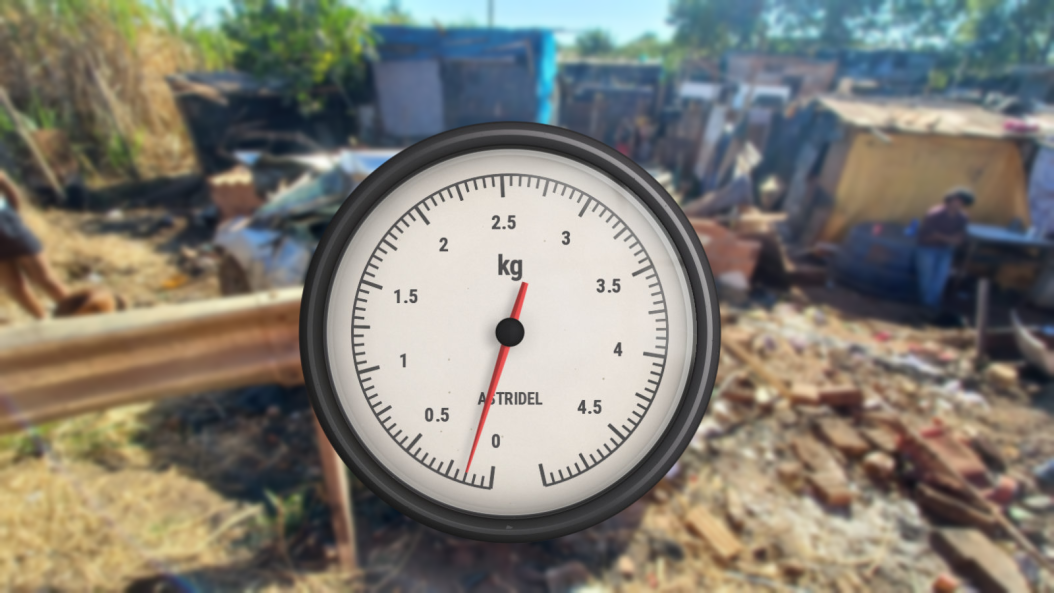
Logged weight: 0.15 (kg)
